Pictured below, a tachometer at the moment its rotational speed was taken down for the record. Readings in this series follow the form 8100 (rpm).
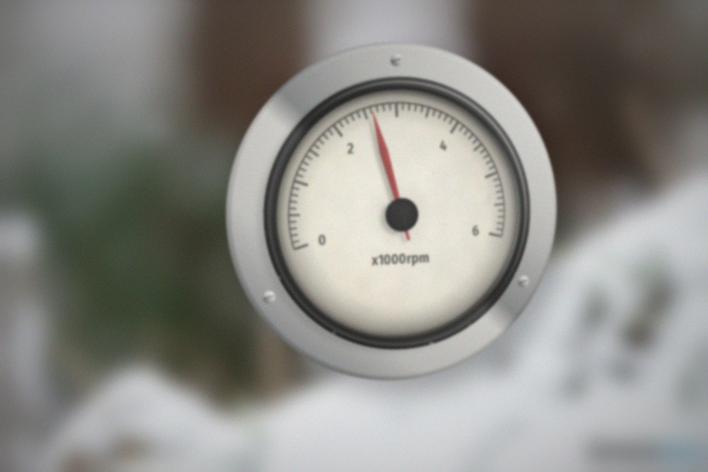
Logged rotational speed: 2600 (rpm)
